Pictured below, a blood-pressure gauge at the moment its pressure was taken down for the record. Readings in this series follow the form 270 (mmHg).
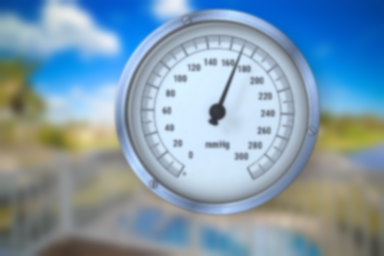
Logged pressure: 170 (mmHg)
